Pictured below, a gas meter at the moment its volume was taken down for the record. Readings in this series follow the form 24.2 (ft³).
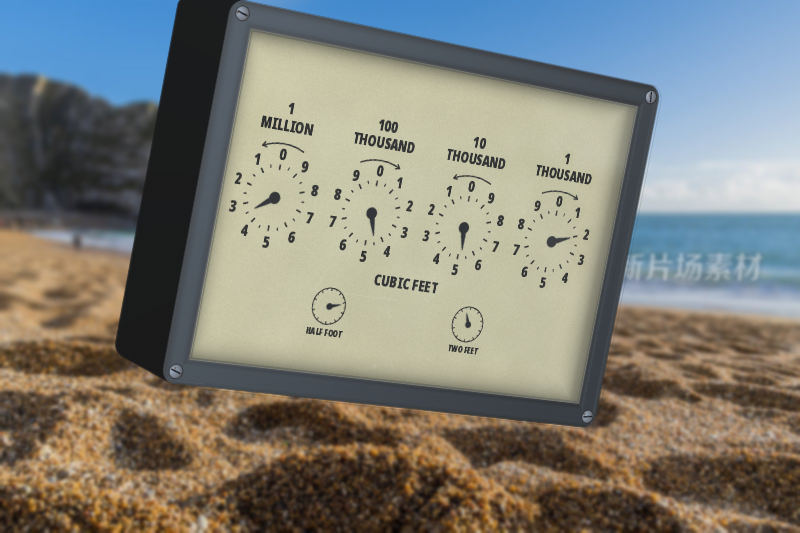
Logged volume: 345200 (ft³)
